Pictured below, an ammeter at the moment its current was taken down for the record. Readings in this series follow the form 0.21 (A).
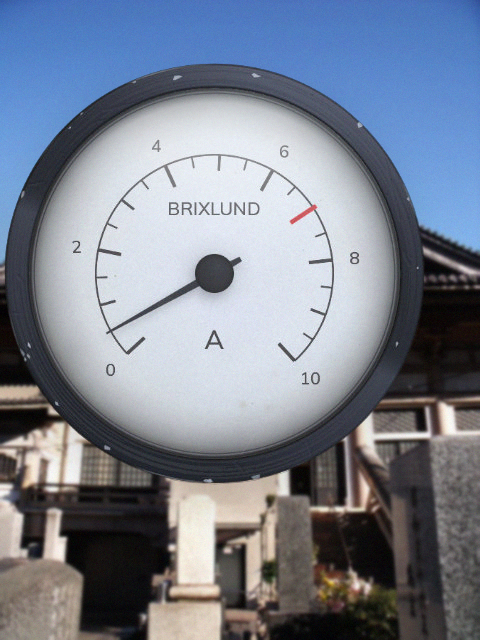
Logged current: 0.5 (A)
